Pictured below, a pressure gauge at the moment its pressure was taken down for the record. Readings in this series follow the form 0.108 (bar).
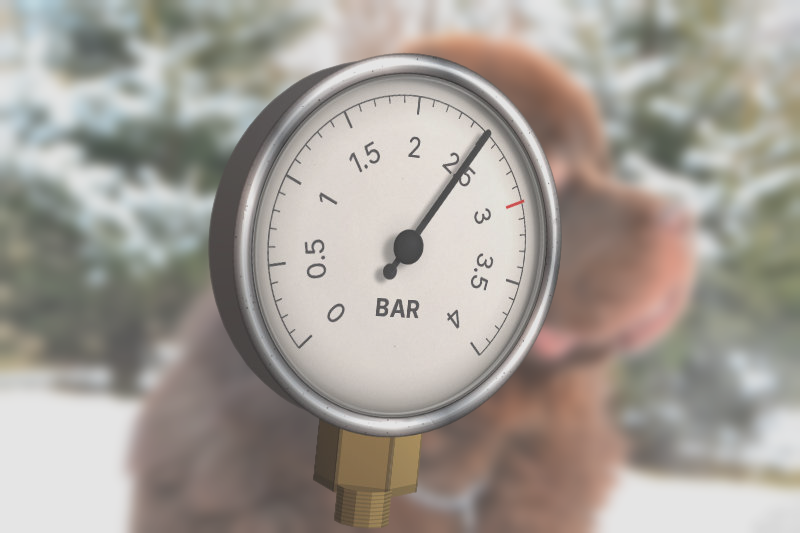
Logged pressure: 2.5 (bar)
